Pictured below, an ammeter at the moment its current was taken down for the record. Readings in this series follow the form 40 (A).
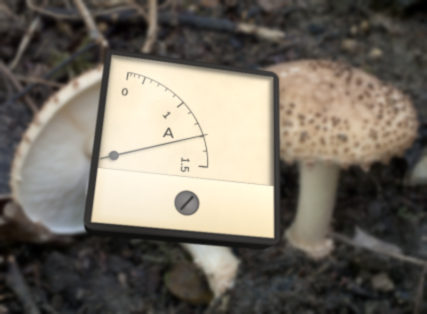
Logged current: 1.3 (A)
